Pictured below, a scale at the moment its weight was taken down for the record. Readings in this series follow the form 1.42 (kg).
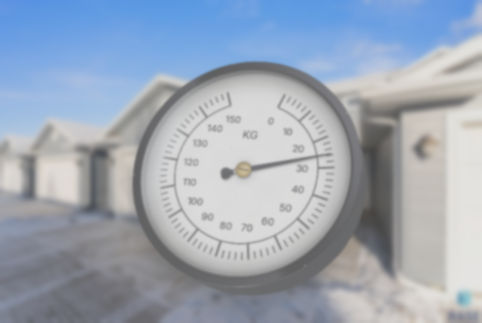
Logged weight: 26 (kg)
